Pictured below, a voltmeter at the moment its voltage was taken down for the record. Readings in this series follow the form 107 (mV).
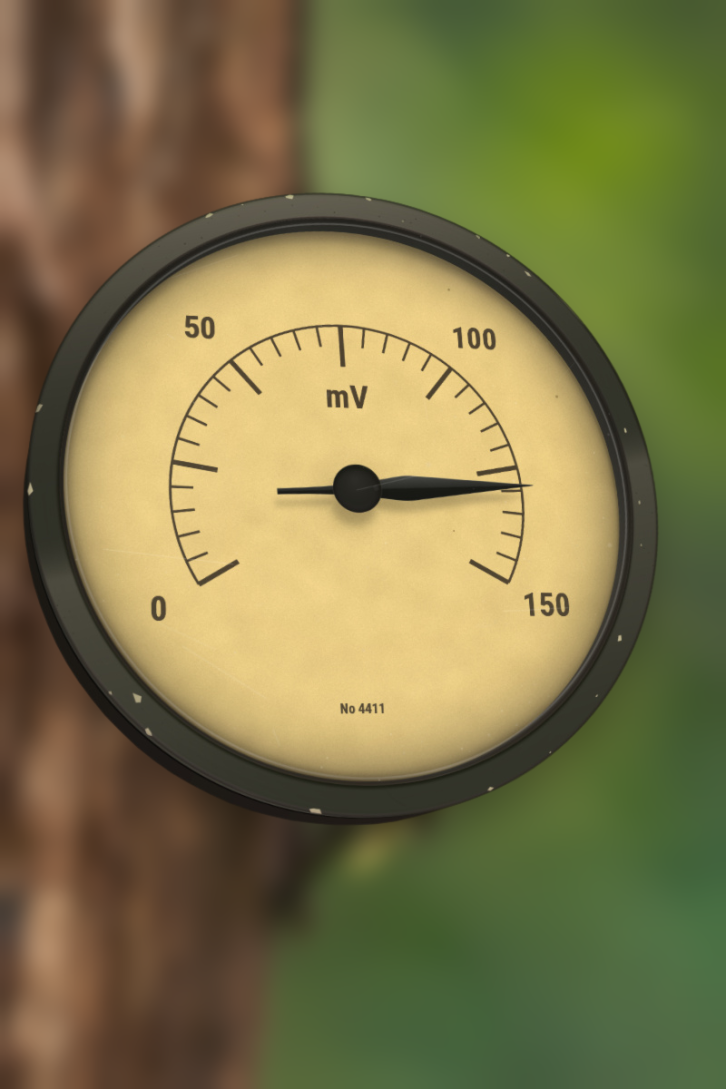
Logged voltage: 130 (mV)
